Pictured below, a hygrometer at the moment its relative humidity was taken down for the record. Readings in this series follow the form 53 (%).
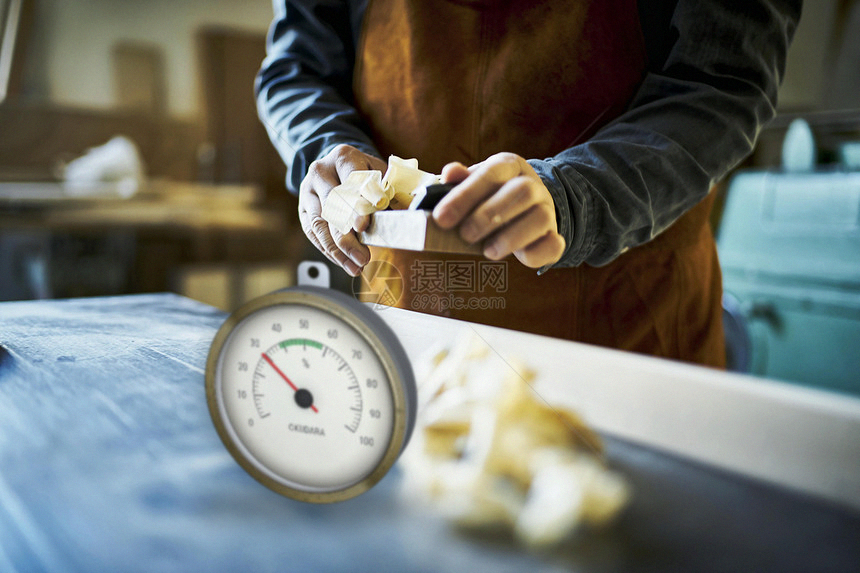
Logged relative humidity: 30 (%)
